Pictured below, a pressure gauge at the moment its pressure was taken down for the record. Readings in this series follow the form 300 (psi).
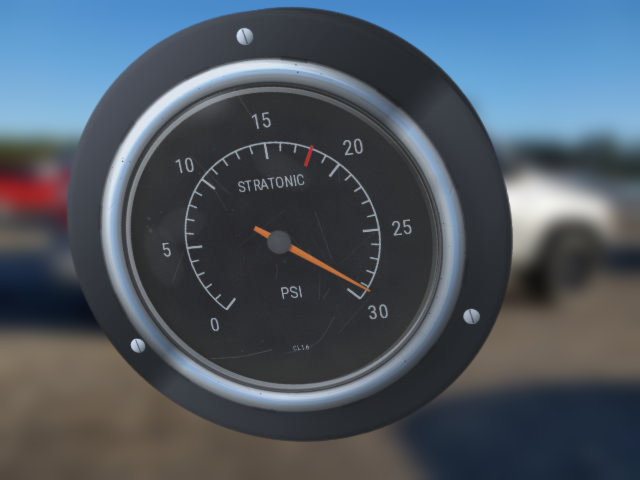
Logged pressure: 29 (psi)
